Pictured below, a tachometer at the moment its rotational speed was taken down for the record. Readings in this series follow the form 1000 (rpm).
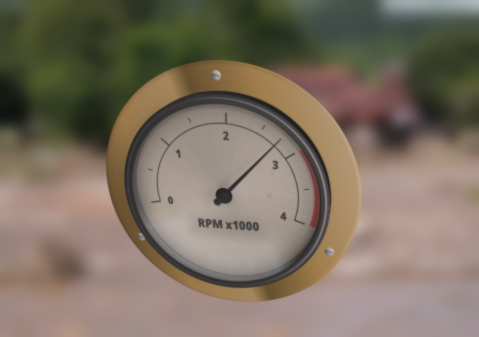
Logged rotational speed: 2750 (rpm)
